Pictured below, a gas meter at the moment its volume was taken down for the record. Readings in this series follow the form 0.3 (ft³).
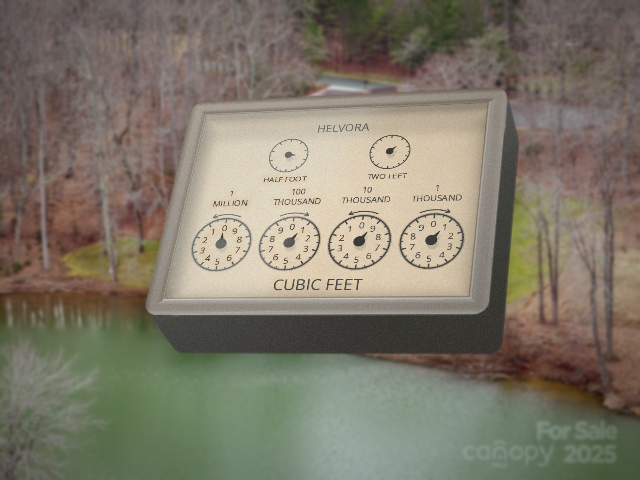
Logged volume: 9100 (ft³)
